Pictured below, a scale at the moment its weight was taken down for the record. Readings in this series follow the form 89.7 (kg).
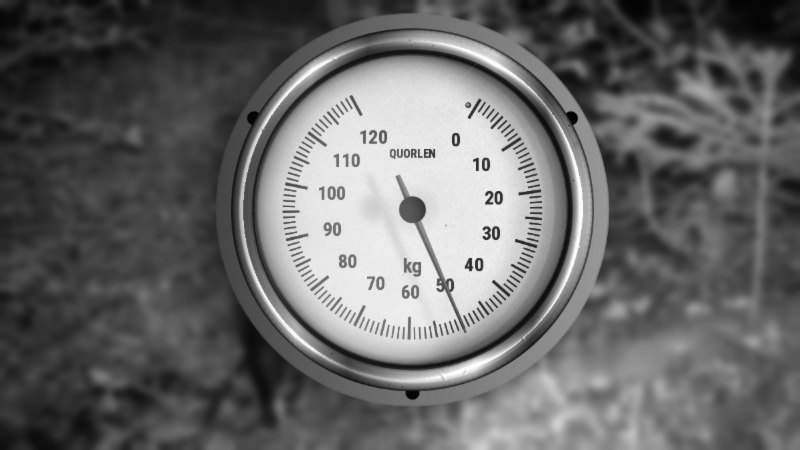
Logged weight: 50 (kg)
